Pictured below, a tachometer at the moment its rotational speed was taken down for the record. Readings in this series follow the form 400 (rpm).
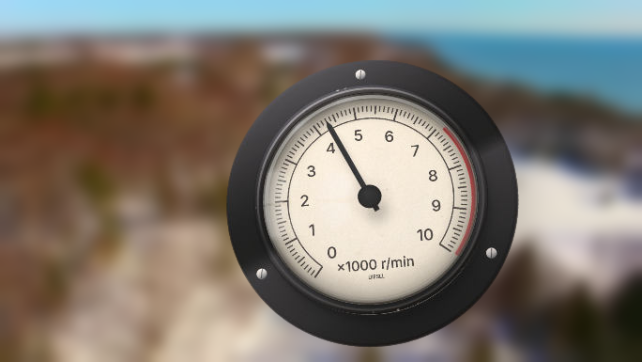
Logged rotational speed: 4300 (rpm)
